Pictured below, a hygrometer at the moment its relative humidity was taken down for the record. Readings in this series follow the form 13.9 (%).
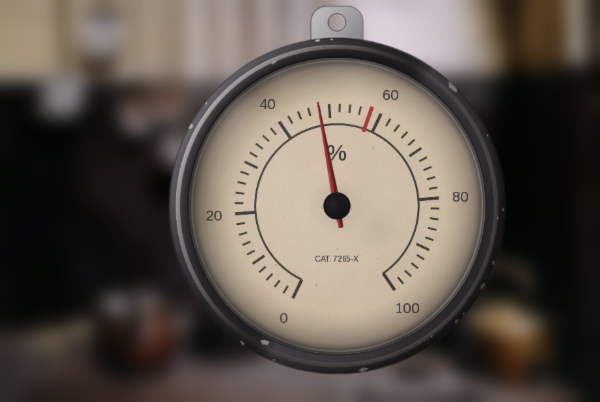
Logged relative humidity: 48 (%)
